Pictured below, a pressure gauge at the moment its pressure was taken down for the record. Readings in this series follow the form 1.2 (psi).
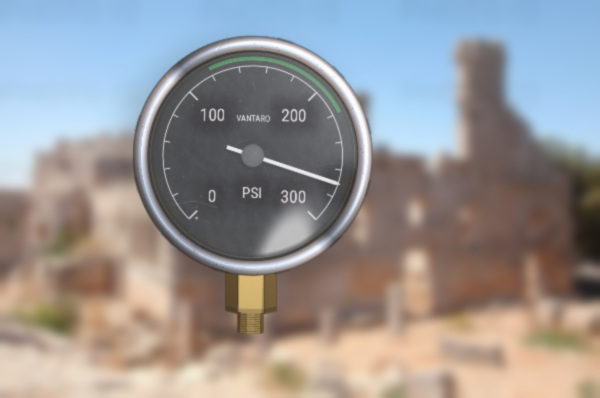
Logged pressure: 270 (psi)
